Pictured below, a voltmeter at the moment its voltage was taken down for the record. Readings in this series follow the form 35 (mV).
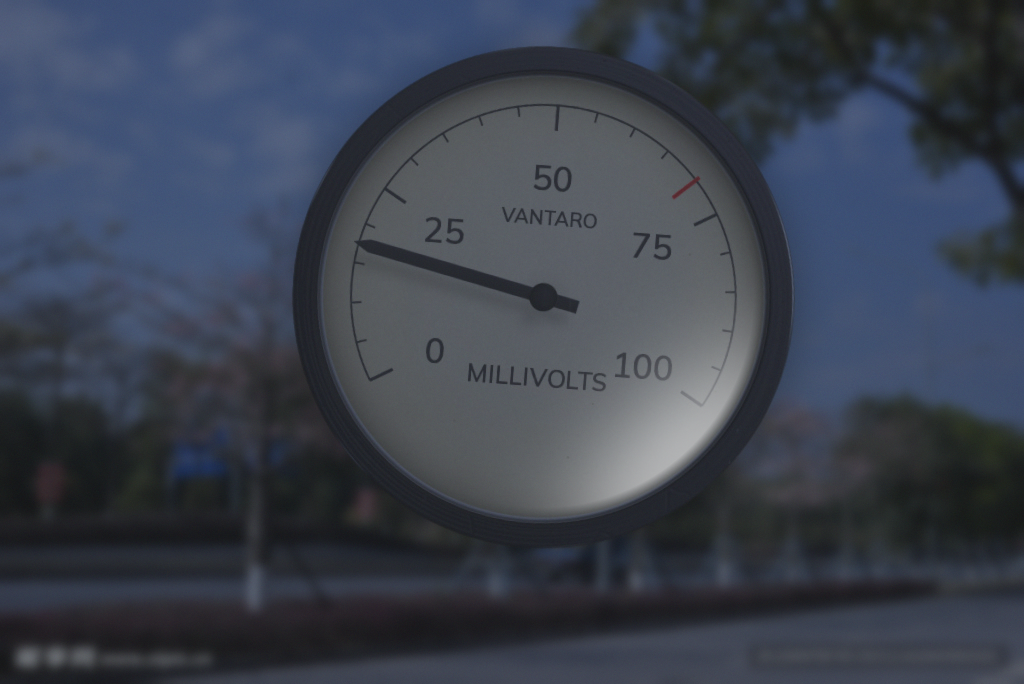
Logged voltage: 17.5 (mV)
